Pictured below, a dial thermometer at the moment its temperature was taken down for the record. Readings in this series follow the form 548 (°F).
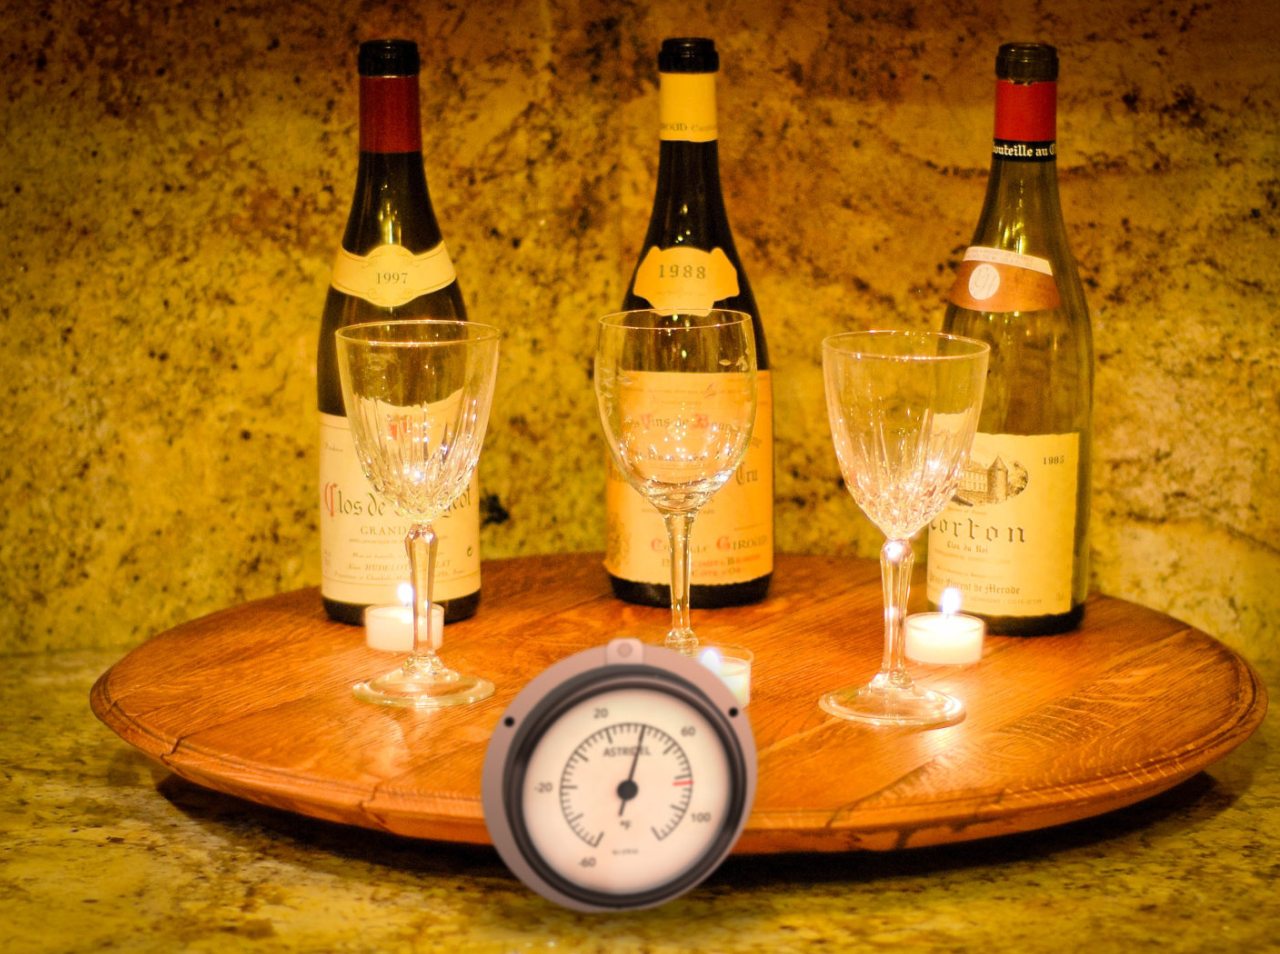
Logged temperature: 40 (°F)
